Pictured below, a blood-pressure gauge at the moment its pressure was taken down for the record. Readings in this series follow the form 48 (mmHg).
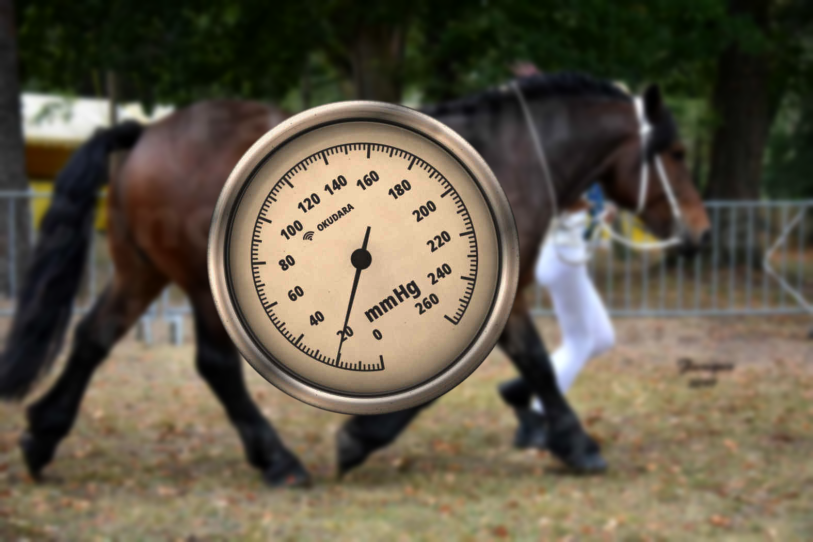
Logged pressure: 20 (mmHg)
